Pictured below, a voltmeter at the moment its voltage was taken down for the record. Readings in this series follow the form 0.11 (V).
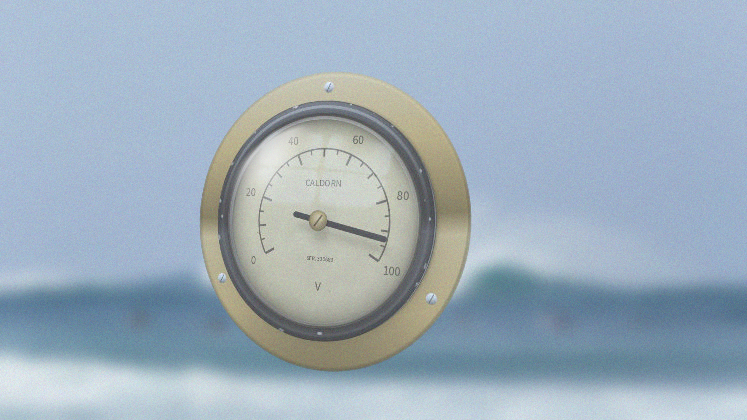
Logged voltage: 92.5 (V)
